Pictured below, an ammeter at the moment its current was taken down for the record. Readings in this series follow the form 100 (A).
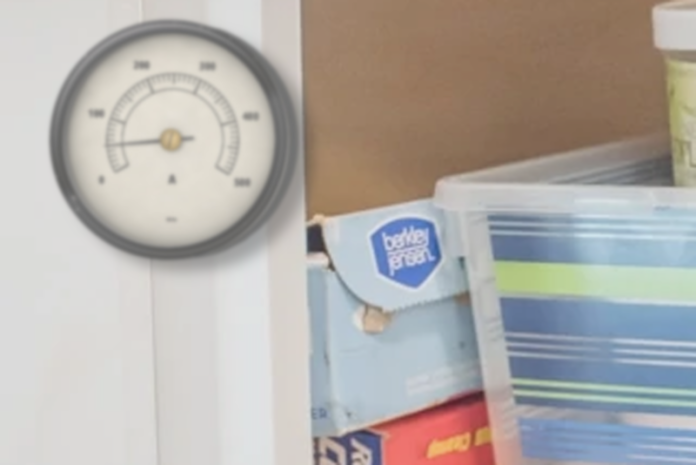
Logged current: 50 (A)
